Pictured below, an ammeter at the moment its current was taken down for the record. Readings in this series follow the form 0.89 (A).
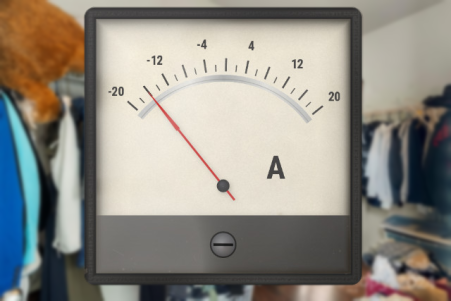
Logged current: -16 (A)
